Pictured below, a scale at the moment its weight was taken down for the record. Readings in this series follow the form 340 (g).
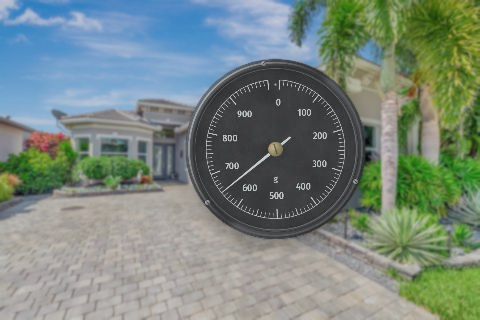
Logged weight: 650 (g)
